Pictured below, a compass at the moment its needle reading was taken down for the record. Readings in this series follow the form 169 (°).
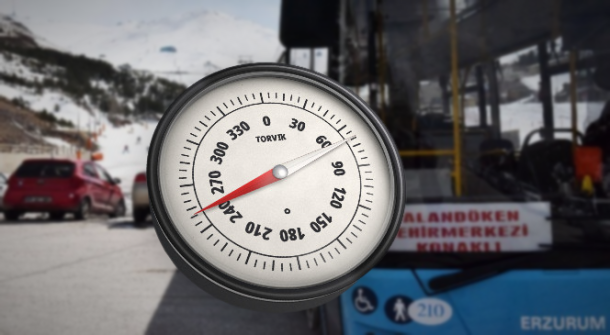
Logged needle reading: 250 (°)
